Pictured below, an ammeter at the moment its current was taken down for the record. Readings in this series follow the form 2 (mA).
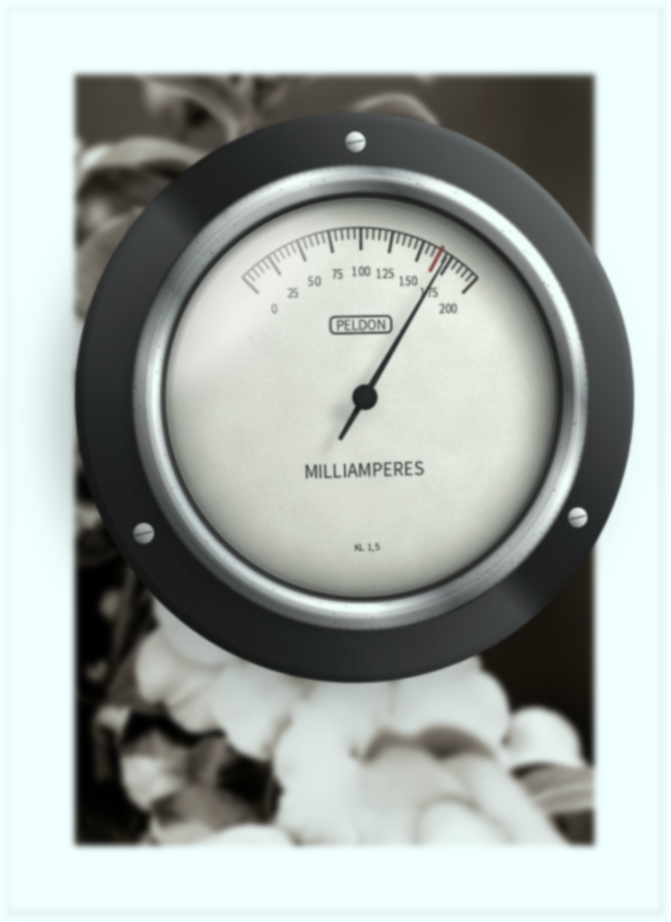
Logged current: 170 (mA)
